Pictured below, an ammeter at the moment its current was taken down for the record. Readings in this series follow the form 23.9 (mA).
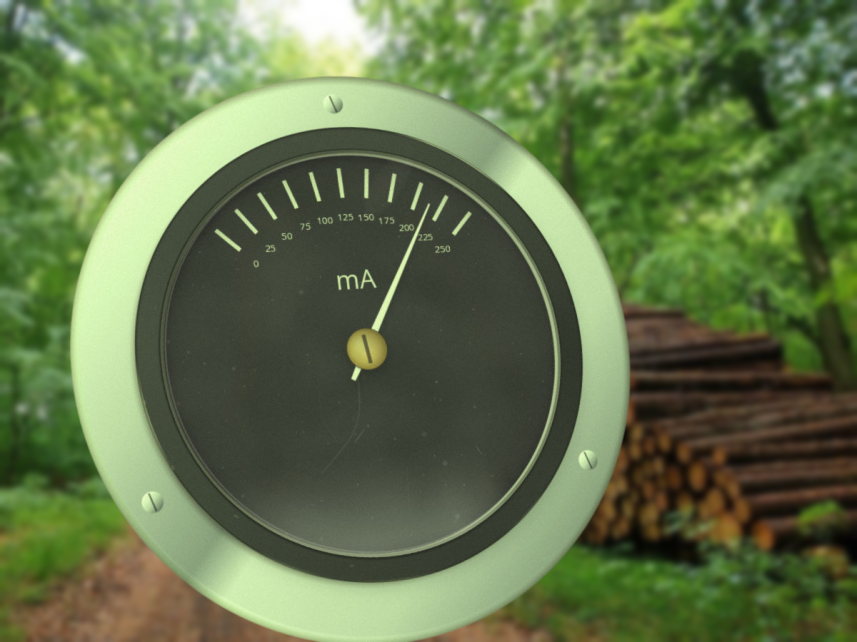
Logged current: 212.5 (mA)
